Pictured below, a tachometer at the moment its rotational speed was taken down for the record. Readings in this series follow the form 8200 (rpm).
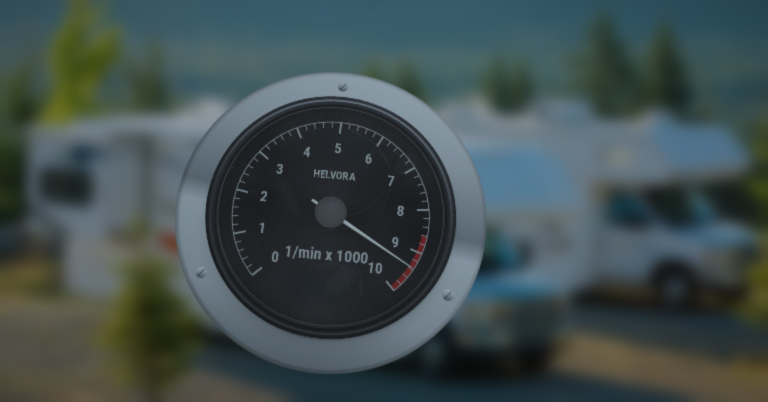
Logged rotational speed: 9400 (rpm)
